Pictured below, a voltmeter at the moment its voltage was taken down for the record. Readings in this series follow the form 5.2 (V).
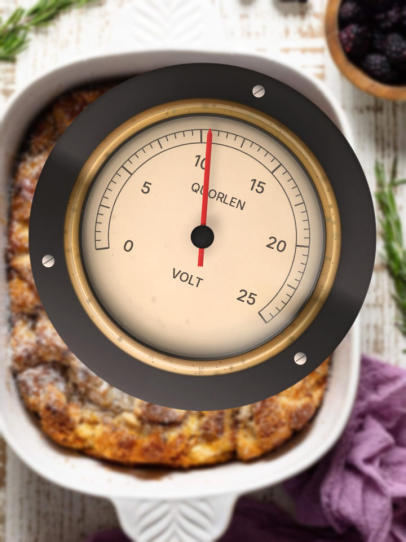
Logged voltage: 10.5 (V)
